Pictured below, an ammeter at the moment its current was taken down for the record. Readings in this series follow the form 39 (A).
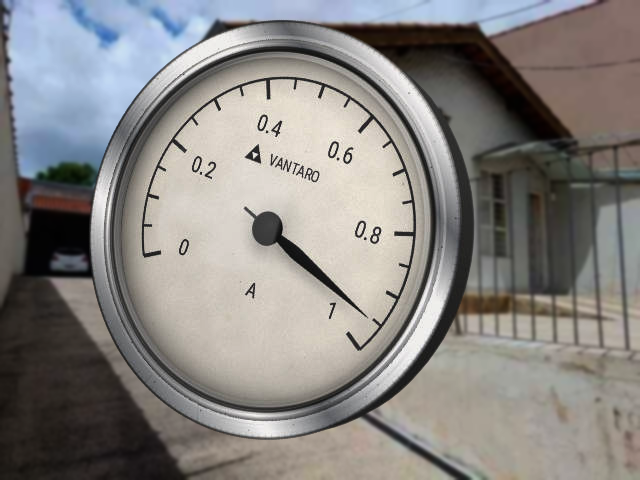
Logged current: 0.95 (A)
